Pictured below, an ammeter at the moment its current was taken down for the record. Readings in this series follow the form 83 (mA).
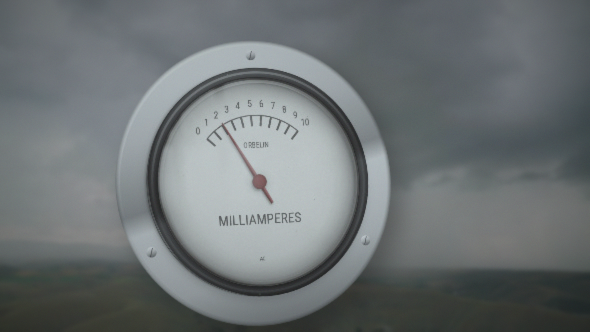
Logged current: 2 (mA)
